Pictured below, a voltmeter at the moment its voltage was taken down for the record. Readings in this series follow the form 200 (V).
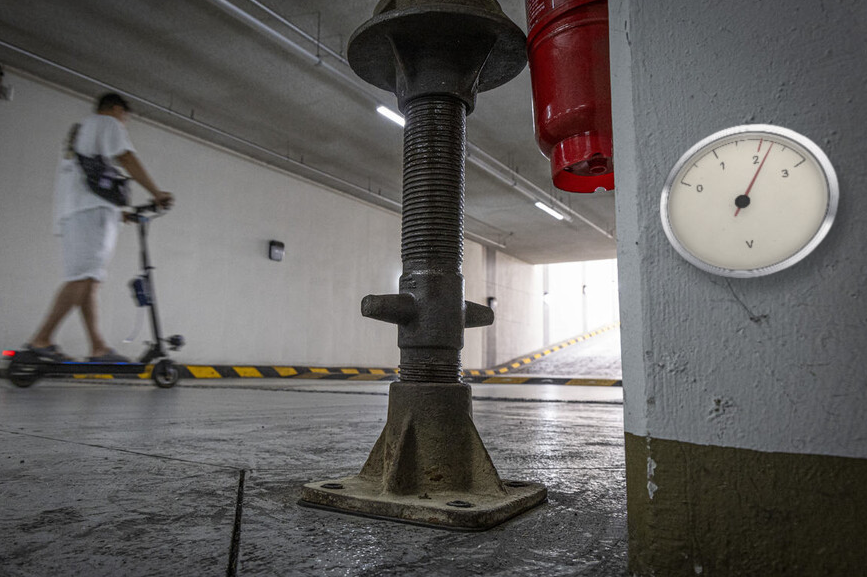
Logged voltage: 2.25 (V)
